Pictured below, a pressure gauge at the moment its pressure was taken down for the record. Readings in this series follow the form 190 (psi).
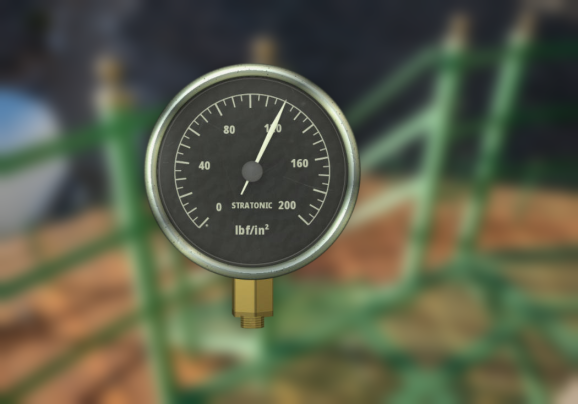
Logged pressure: 120 (psi)
